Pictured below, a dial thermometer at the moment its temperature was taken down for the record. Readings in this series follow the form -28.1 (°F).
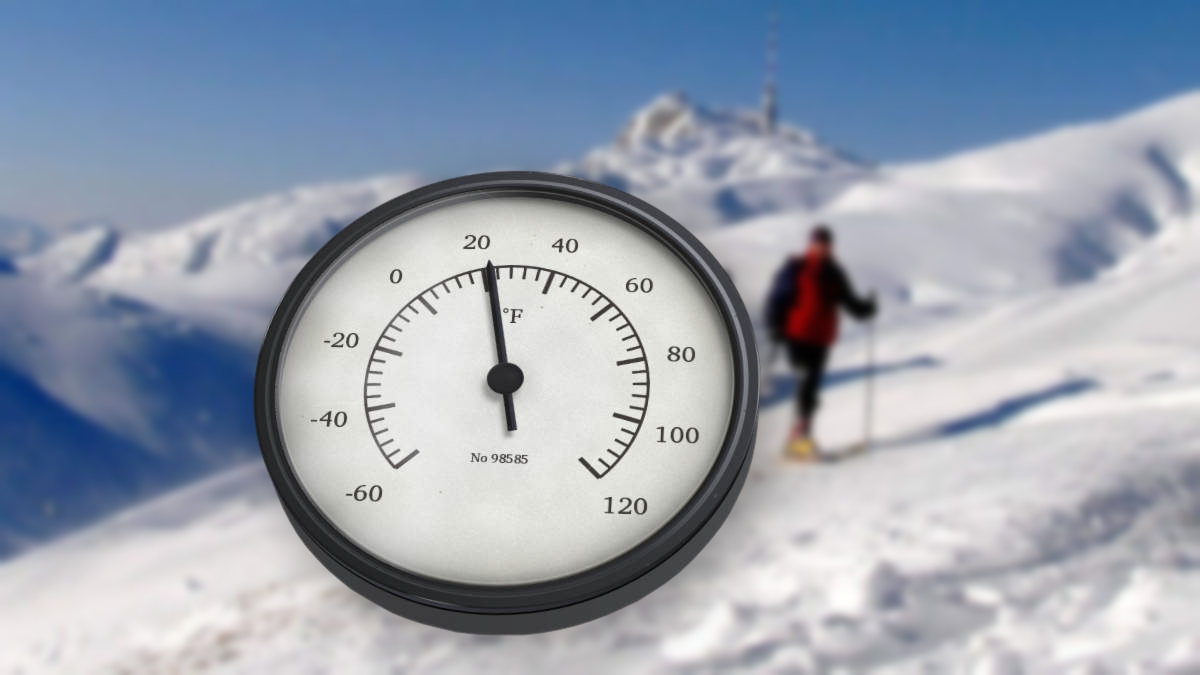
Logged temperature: 22 (°F)
